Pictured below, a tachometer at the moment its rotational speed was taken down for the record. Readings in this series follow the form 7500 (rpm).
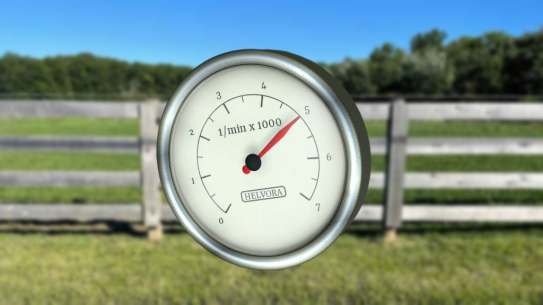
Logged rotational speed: 5000 (rpm)
